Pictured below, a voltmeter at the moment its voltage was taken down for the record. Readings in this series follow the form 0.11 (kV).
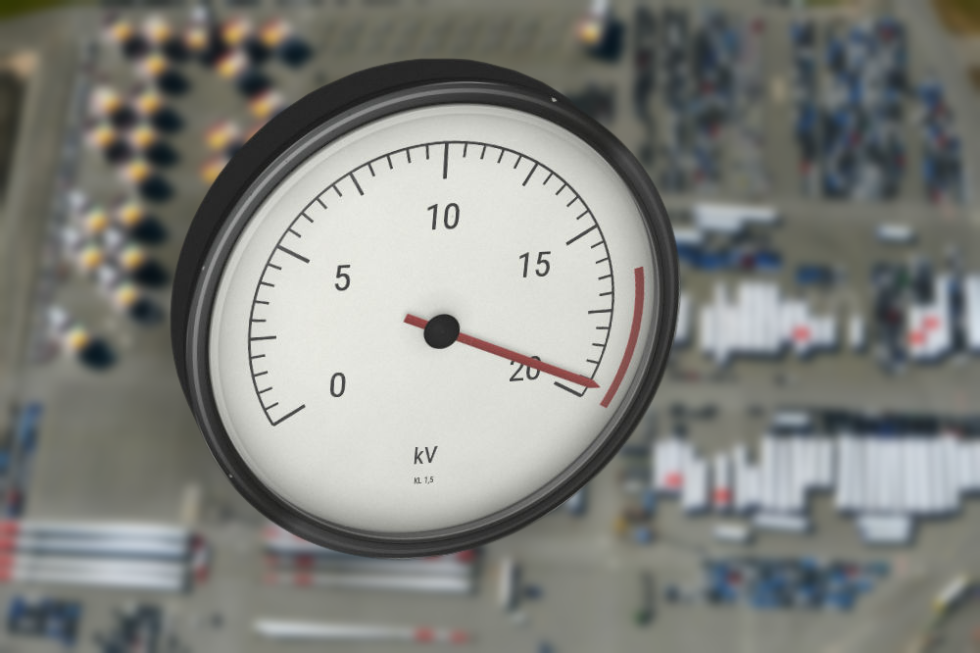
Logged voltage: 19.5 (kV)
